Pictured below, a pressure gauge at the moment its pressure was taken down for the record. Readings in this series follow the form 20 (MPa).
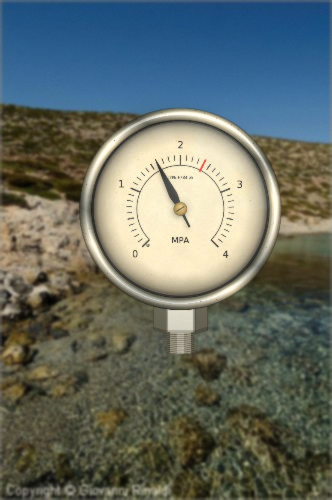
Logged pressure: 1.6 (MPa)
